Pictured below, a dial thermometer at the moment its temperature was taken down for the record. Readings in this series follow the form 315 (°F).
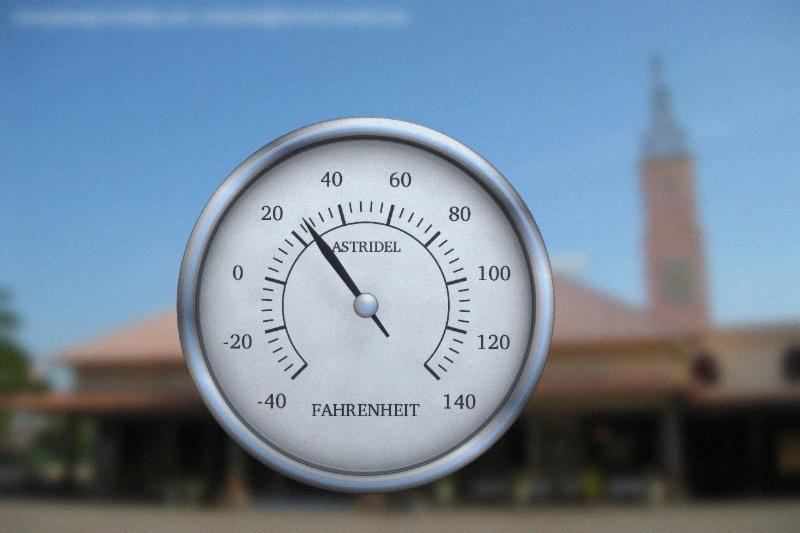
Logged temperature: 26 (°F)
